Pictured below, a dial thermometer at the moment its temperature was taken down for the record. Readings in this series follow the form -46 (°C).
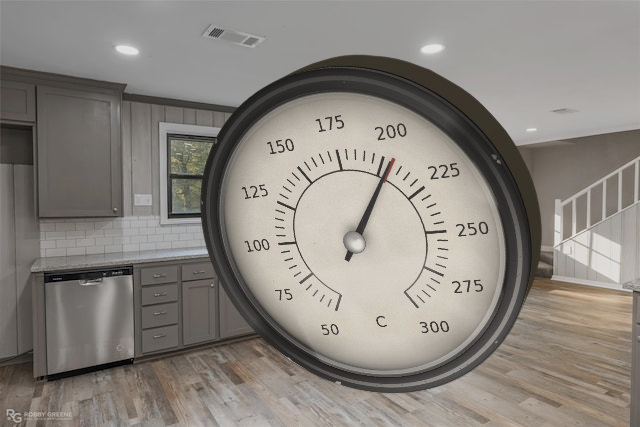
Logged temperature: 205 (°C)
